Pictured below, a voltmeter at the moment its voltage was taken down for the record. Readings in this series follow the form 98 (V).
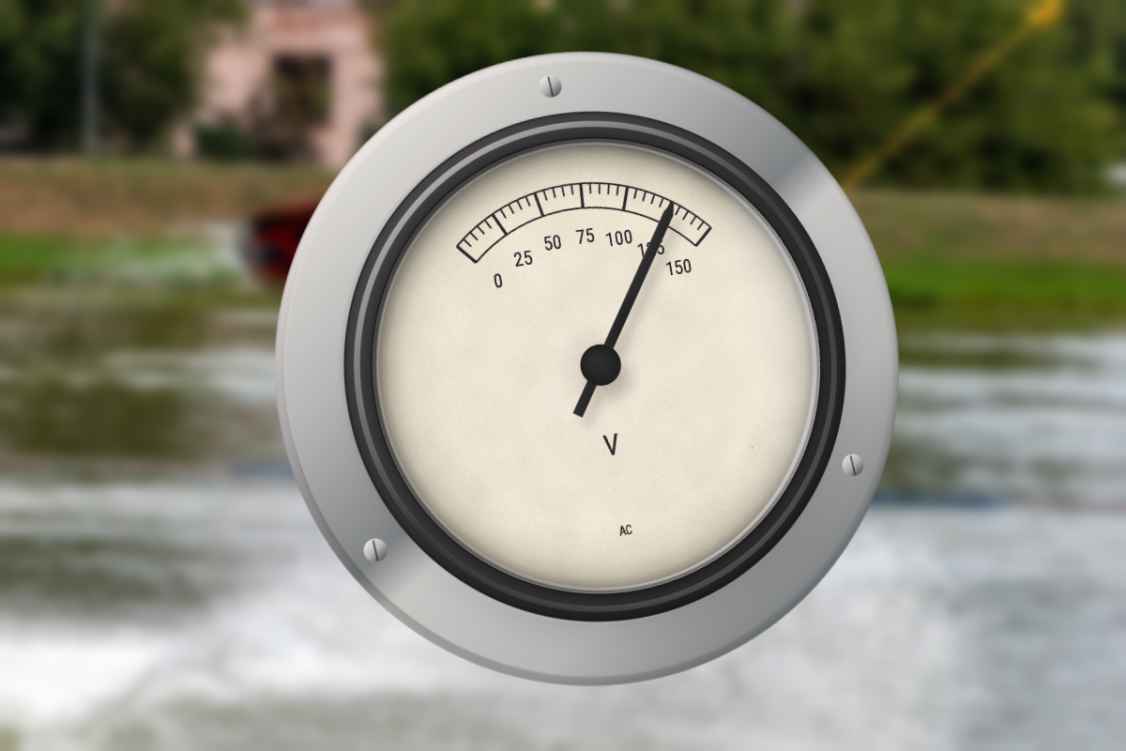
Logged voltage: 125 (V)
